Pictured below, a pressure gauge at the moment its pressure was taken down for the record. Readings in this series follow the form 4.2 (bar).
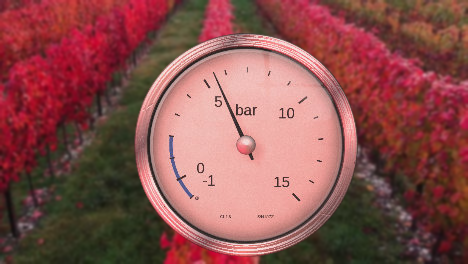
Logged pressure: 5.5 (bar)
